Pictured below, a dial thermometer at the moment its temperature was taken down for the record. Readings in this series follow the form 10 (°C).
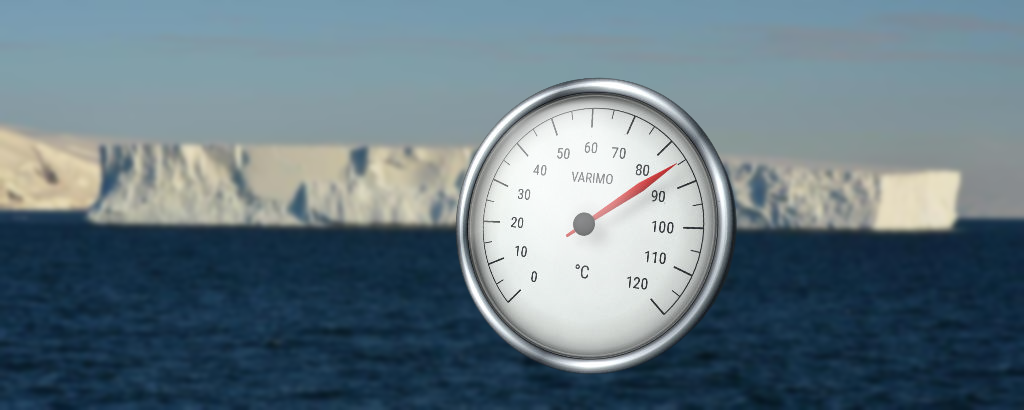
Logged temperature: 85 (°C)
